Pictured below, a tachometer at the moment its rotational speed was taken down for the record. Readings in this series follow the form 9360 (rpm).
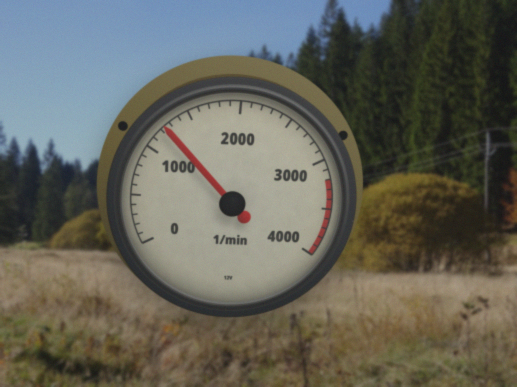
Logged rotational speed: 1250 (rpm)
